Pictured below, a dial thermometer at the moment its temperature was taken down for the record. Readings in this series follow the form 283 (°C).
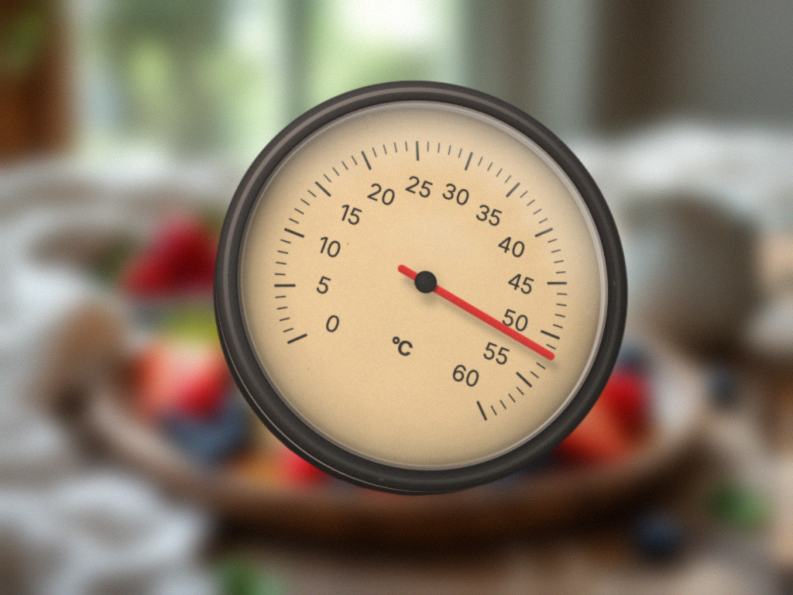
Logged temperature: 52 (°C)
